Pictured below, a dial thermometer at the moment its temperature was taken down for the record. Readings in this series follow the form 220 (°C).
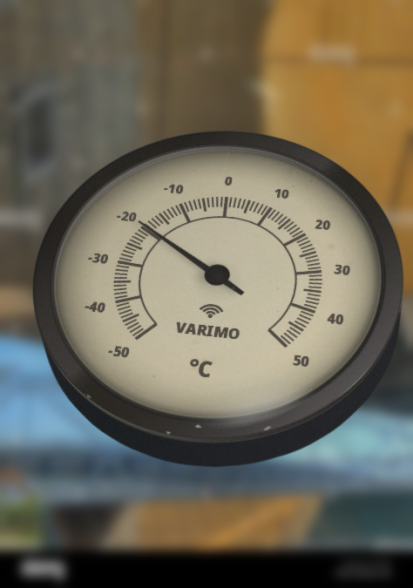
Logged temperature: -20 (°C)
